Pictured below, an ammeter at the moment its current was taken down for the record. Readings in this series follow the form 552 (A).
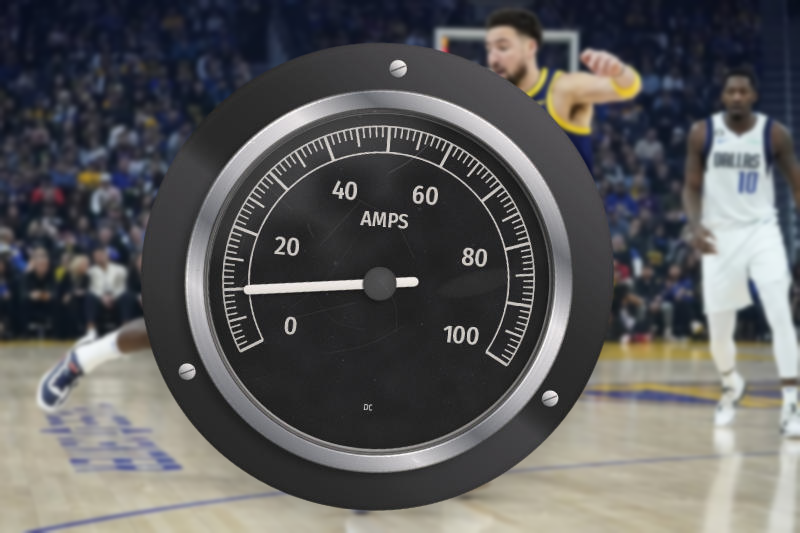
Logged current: 10 (A)
